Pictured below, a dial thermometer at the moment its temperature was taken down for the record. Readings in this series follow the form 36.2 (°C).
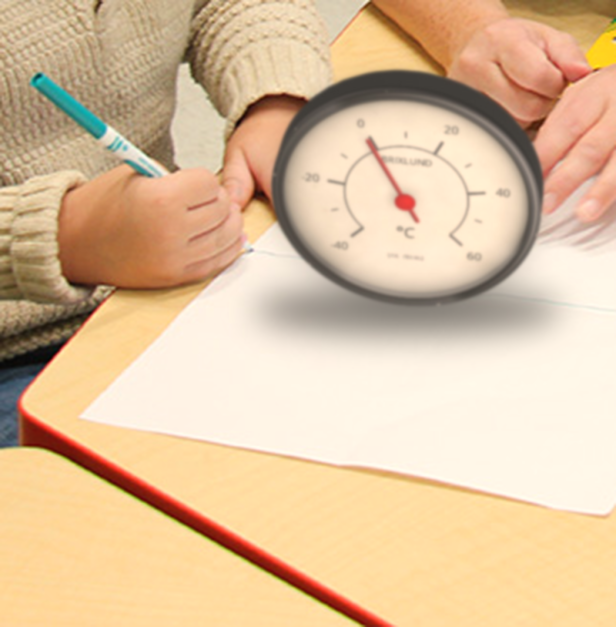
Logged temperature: 0 (°C)
